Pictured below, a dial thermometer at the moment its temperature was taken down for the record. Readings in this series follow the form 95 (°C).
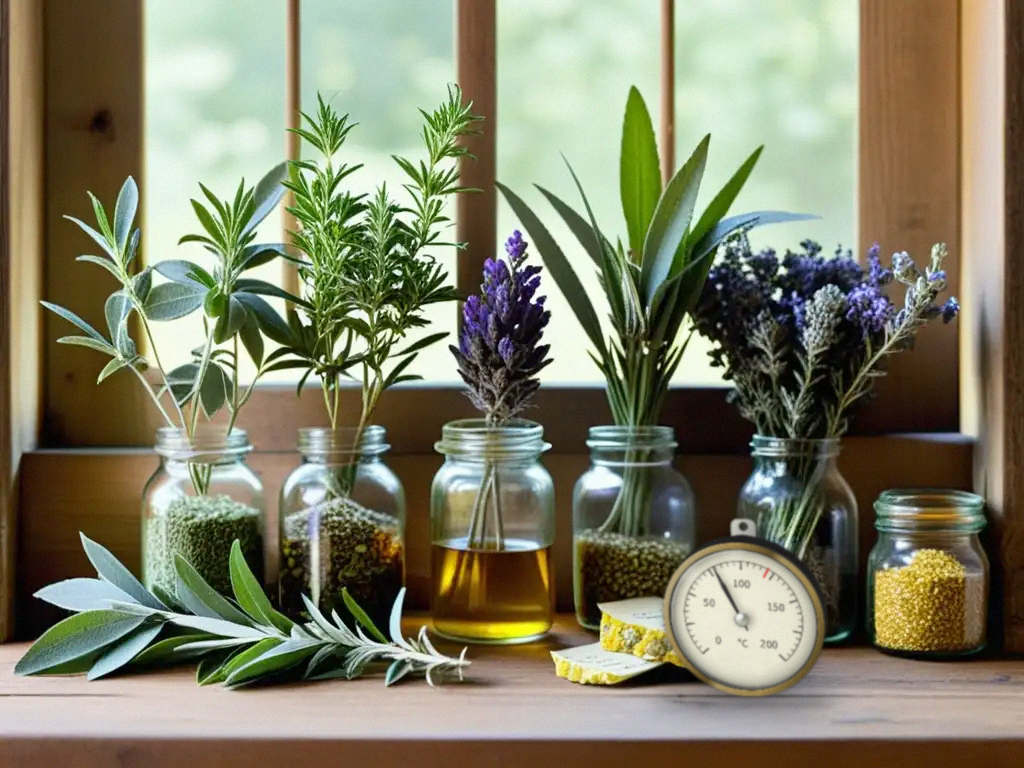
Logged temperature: 80 (°C)
